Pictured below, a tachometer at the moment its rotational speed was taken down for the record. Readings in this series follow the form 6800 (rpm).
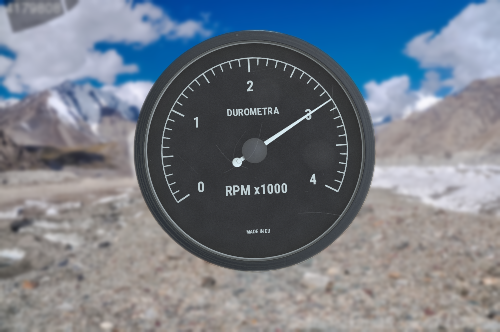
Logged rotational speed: 3000 (rpm)
